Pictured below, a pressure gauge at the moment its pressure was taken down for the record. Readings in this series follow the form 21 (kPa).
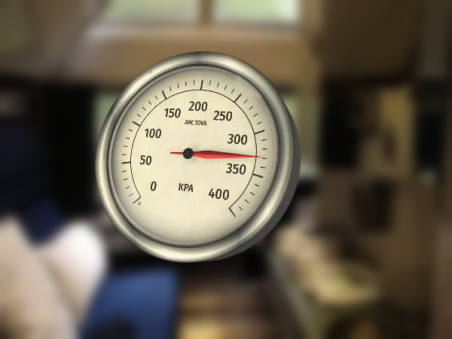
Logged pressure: 330 (kPa)
